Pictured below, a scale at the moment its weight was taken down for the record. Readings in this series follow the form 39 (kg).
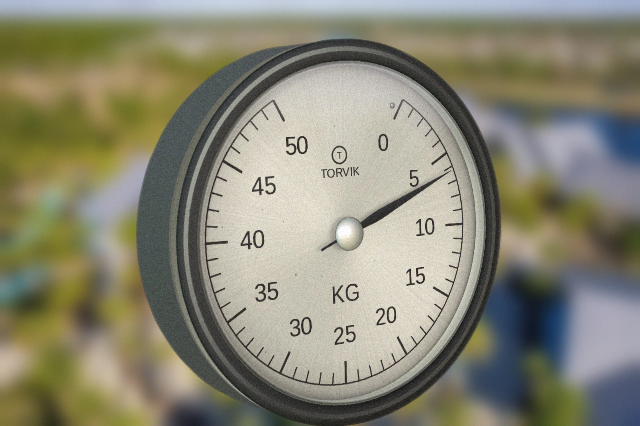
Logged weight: 6 (kg)
